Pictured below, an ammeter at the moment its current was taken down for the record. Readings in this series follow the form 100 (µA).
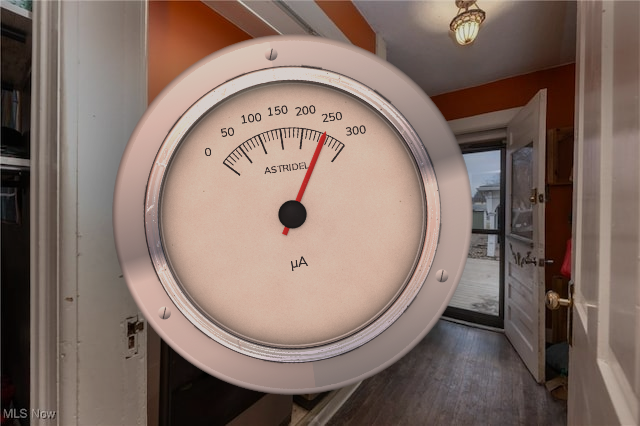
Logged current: 250 (µA)
